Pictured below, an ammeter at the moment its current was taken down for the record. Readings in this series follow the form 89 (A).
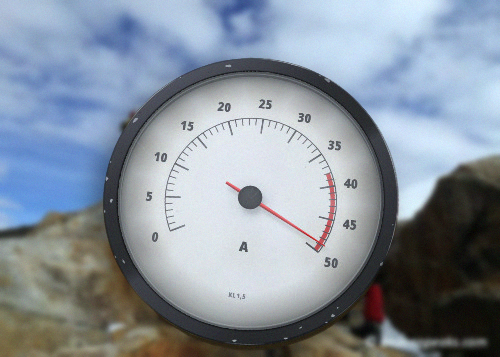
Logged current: 49 (A)
